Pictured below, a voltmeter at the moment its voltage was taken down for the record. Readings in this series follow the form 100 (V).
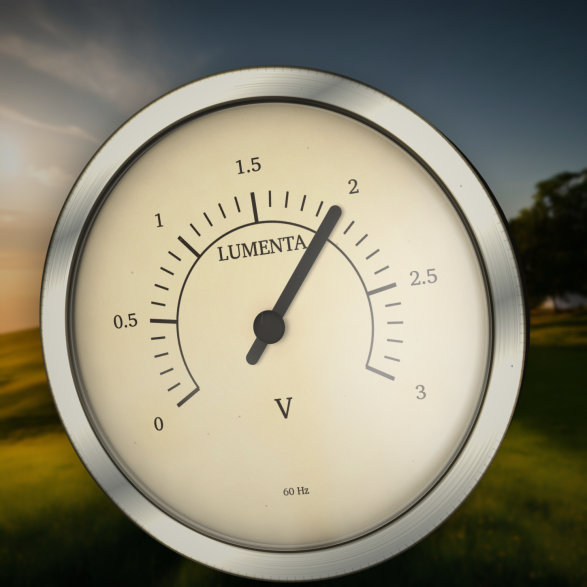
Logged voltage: 2 (V)
